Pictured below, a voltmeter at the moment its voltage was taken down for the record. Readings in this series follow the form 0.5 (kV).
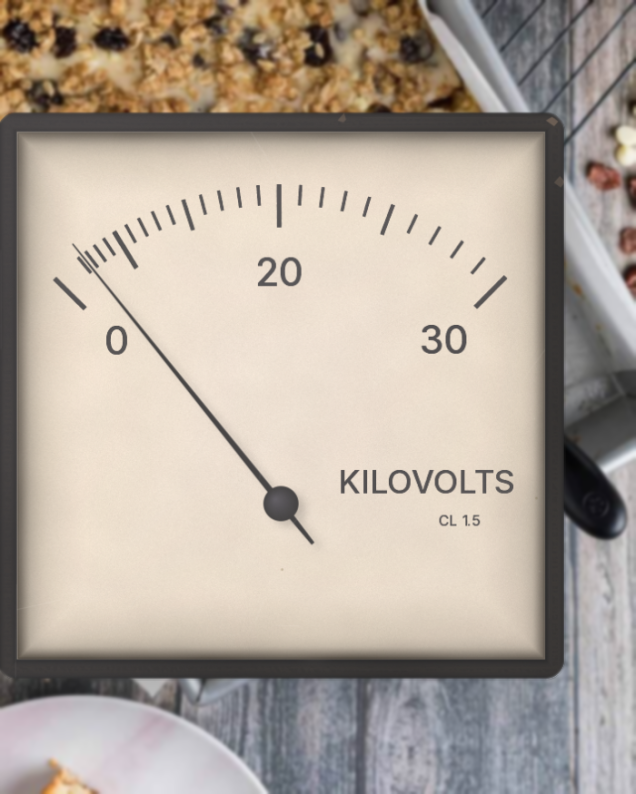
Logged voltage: 6.5 (kV)
